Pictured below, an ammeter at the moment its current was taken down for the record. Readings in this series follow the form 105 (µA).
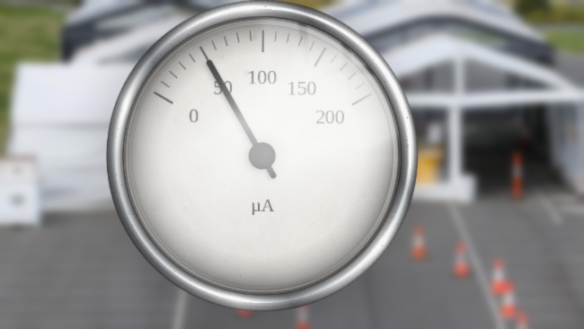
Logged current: 50 (µA)
